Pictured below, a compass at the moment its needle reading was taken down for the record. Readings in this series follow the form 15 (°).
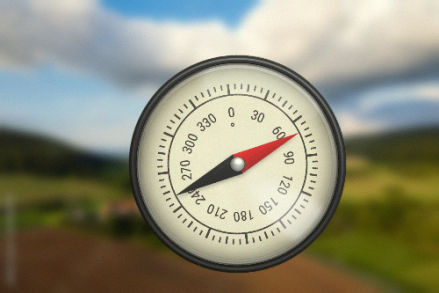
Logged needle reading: 70 (°)
